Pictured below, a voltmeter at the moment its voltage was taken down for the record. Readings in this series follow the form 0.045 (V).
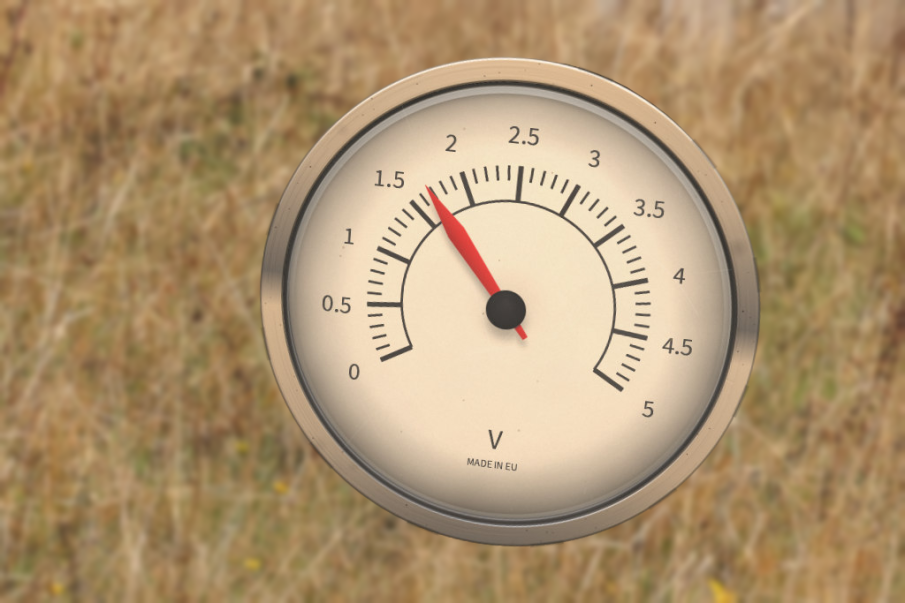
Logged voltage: 1.7 (V)
